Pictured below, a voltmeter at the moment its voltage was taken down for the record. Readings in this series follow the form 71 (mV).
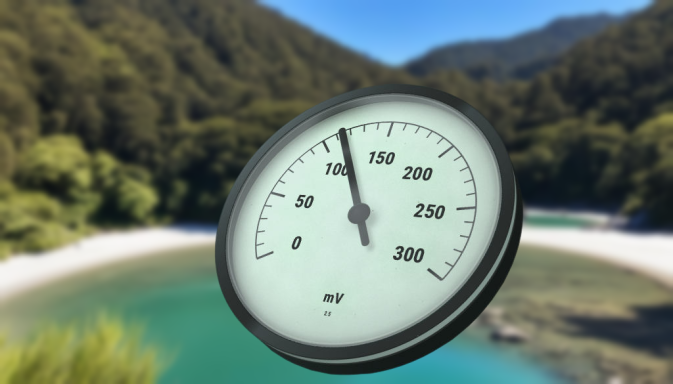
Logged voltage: 115 (mV)
